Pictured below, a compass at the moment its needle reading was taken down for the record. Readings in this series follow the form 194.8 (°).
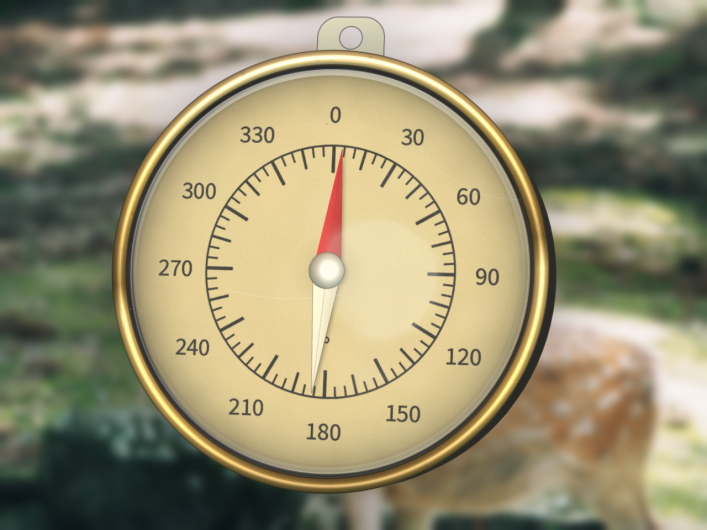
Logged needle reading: 5 (°)
